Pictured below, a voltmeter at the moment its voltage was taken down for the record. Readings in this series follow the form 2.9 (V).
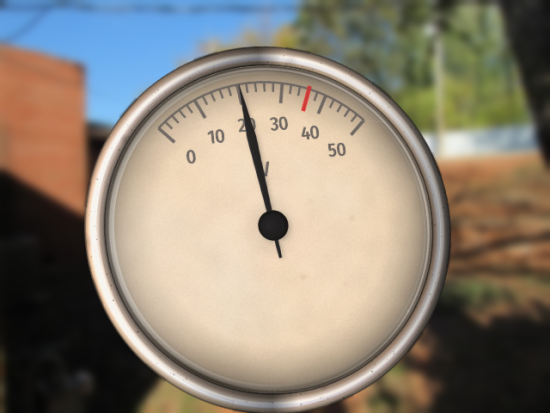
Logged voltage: 20 (V)
